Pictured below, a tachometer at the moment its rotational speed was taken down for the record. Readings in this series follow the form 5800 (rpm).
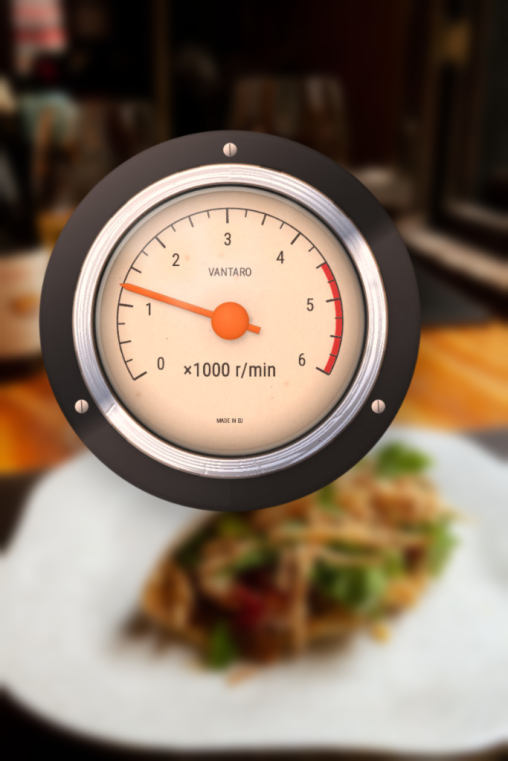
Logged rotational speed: 1250 (rpm)
